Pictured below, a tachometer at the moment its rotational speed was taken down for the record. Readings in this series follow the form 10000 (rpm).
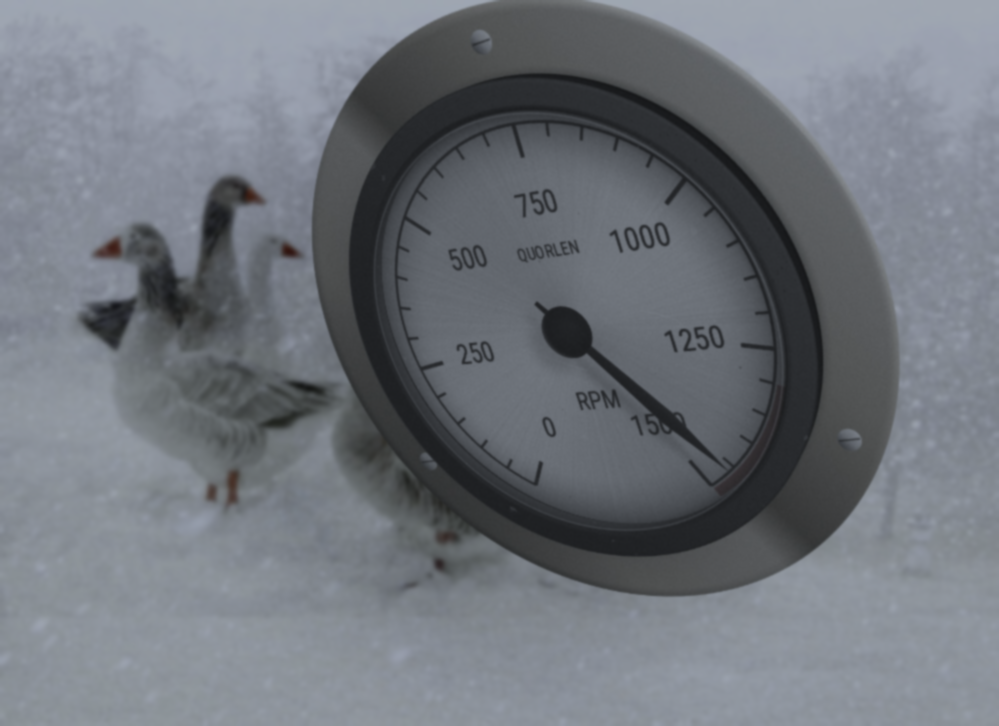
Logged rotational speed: 1450 (rpm)
